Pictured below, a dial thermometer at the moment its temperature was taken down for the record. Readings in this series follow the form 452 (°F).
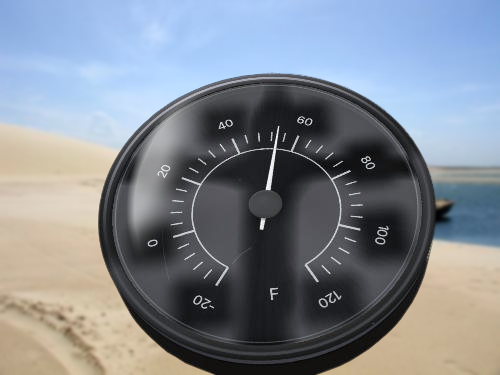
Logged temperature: 54 (°F)
